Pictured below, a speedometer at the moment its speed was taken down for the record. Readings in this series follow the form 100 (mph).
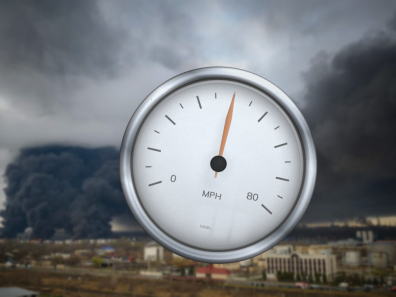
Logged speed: 40 (mph)
